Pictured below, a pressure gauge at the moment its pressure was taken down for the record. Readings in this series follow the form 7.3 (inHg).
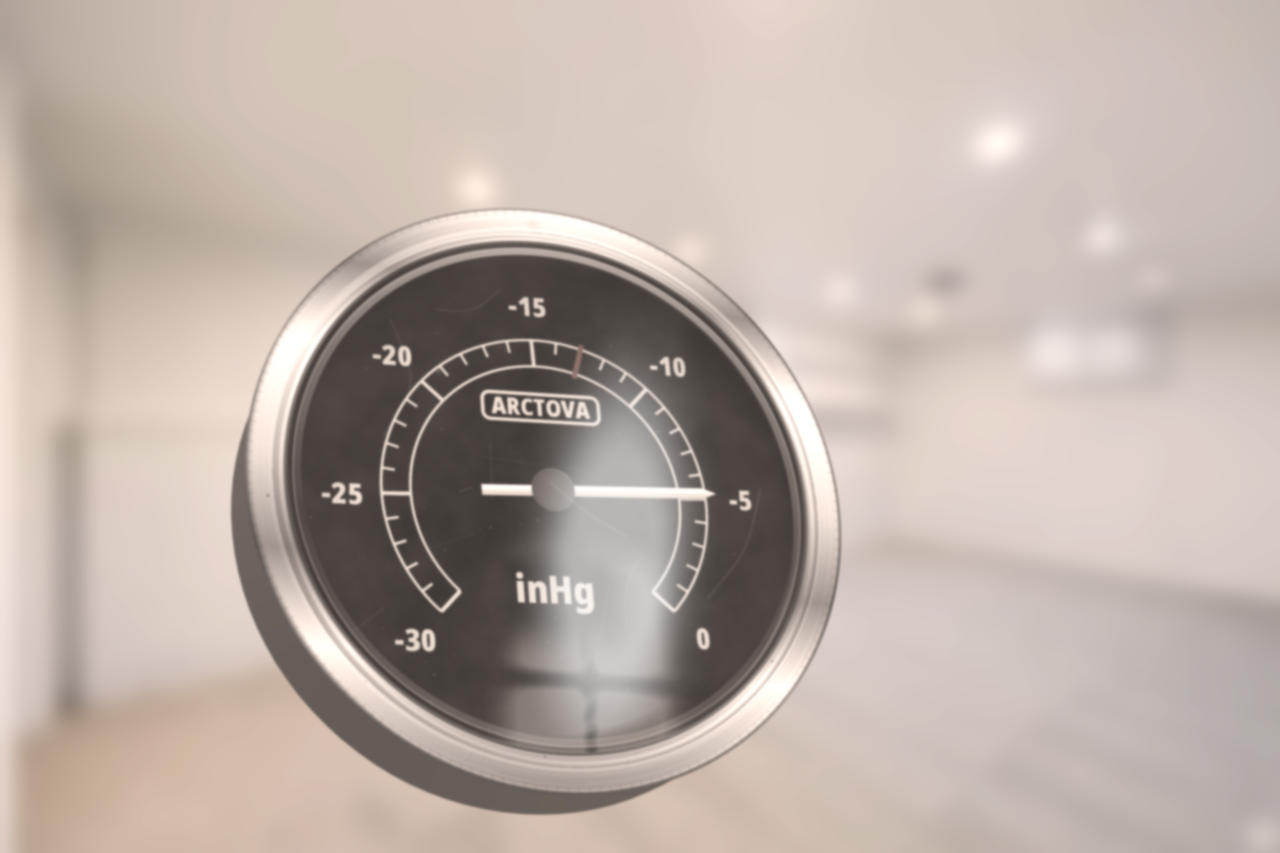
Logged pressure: -5 (inHg)
